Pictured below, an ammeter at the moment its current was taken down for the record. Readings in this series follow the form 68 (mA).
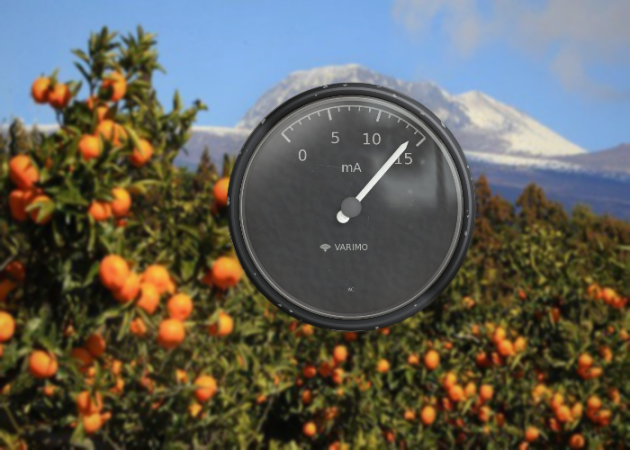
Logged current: 14 (mA)
